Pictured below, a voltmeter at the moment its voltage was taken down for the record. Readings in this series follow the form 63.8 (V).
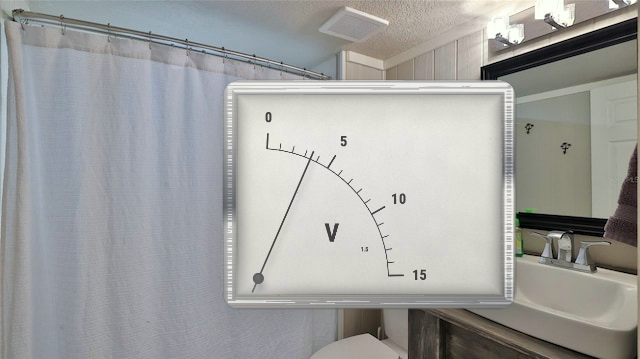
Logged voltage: 3.5 (V)
